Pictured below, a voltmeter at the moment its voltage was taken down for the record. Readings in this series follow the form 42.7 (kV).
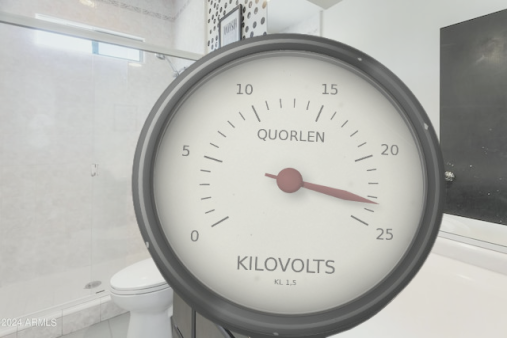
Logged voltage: 23.5 (kV)
